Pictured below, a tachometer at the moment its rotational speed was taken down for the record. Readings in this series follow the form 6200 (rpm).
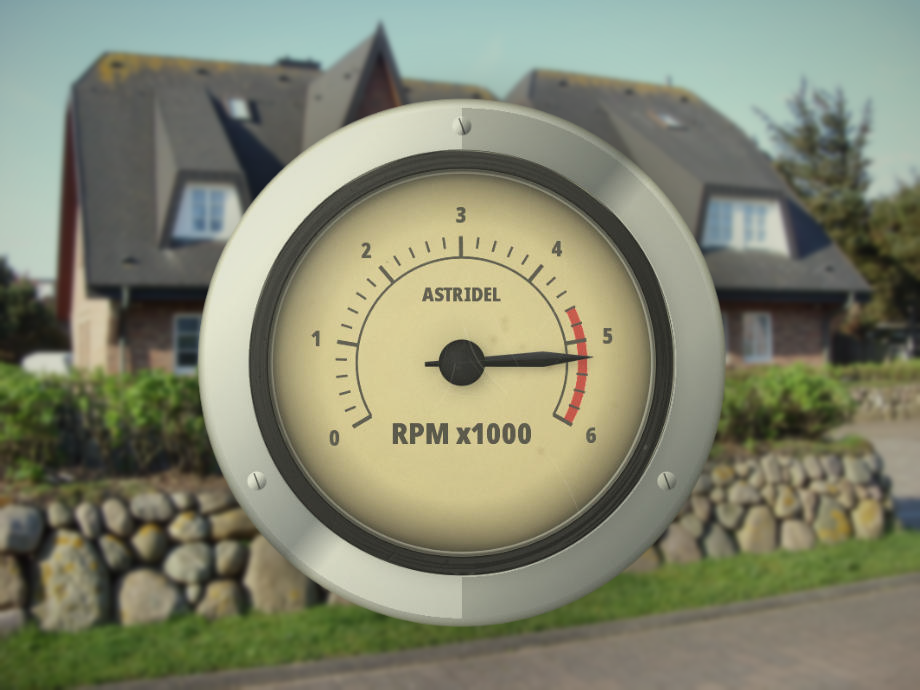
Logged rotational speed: 5200 (rpm)
